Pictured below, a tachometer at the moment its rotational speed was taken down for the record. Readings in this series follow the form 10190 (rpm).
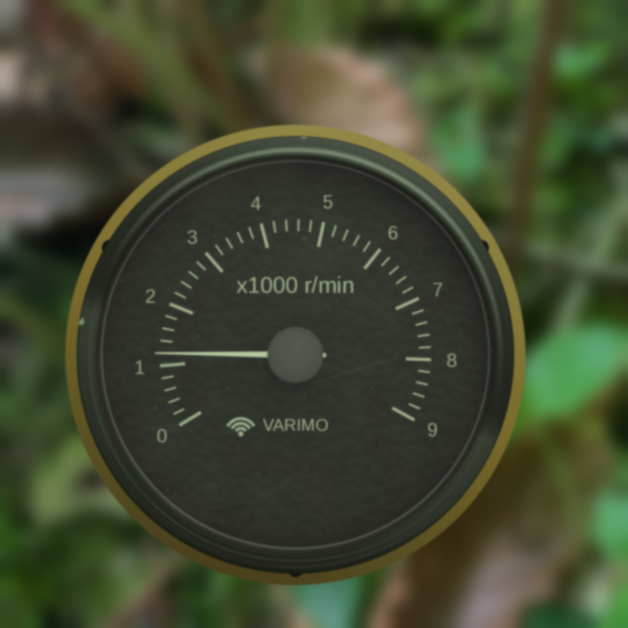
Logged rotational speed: 1200 (rpm)
